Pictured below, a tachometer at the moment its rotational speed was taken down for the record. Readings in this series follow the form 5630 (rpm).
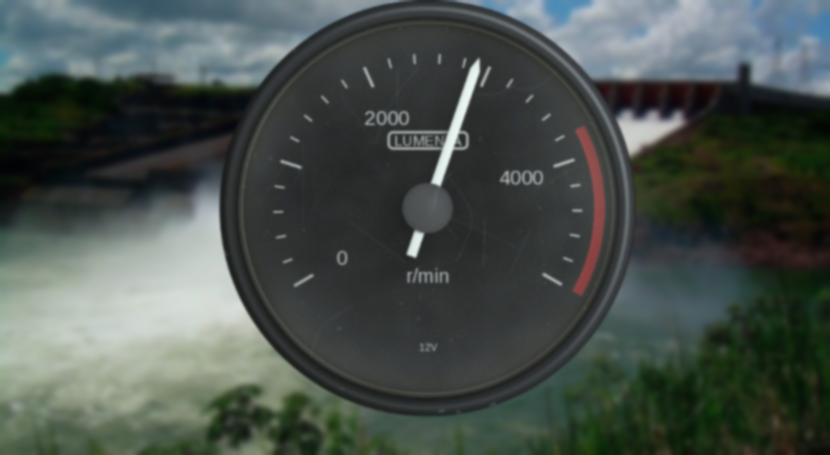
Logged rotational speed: 2900 (rpm)
